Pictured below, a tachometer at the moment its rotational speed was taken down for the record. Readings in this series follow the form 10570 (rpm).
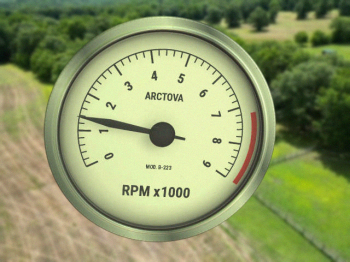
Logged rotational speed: 1400 (rpm)
